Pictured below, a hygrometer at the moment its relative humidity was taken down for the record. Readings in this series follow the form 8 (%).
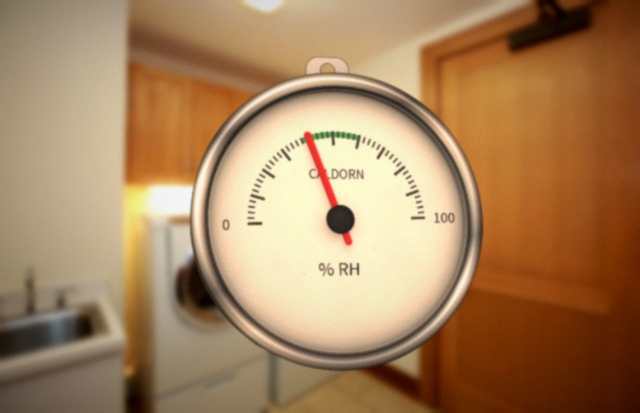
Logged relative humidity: 40 (%)
